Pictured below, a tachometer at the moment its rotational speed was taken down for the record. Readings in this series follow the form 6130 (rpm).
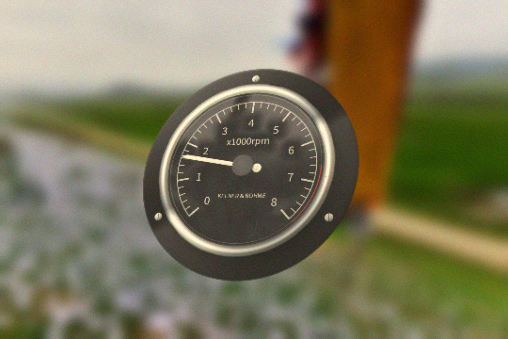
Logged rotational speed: 1600 (rpm)
